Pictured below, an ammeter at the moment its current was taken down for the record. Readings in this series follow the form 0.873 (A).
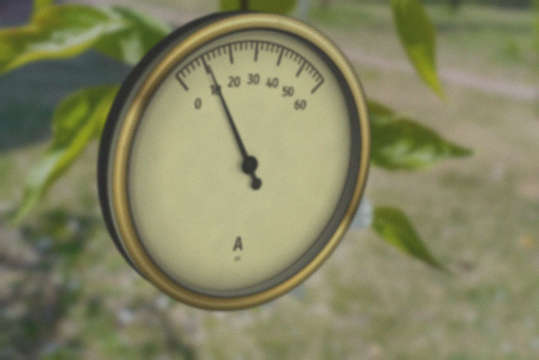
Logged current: 10 (A)
